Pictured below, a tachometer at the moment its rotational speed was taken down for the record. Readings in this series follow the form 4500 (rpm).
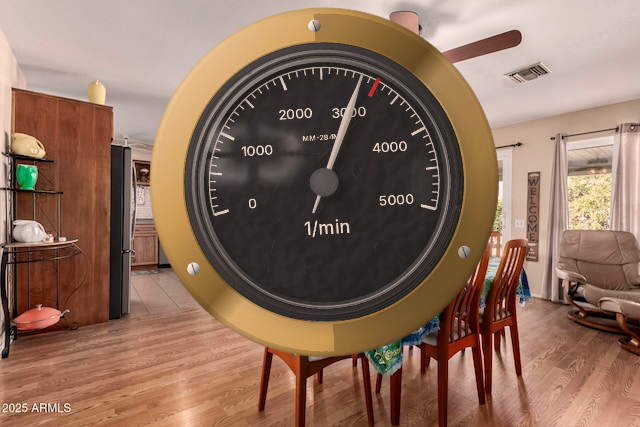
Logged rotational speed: 3000 (rpm)
